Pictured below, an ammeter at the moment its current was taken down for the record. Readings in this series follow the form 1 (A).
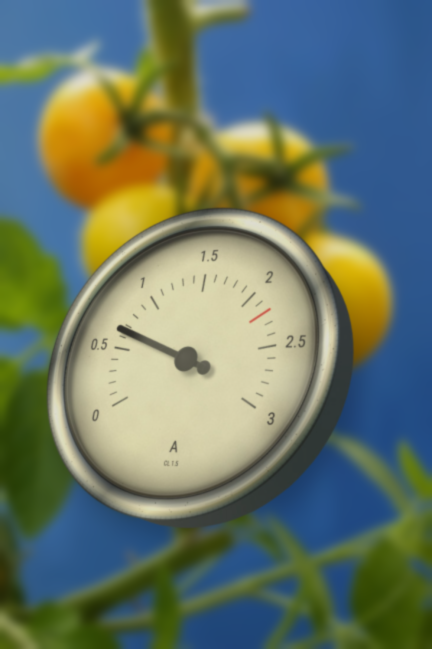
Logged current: 0.65 (A)
